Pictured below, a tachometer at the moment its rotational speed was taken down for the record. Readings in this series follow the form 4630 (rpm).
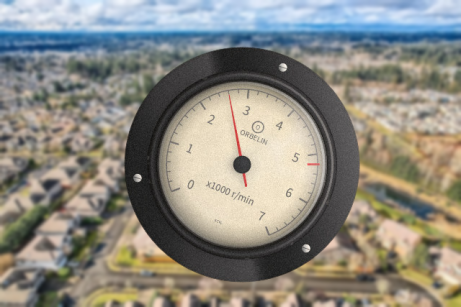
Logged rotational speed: 2600 (rpm)
